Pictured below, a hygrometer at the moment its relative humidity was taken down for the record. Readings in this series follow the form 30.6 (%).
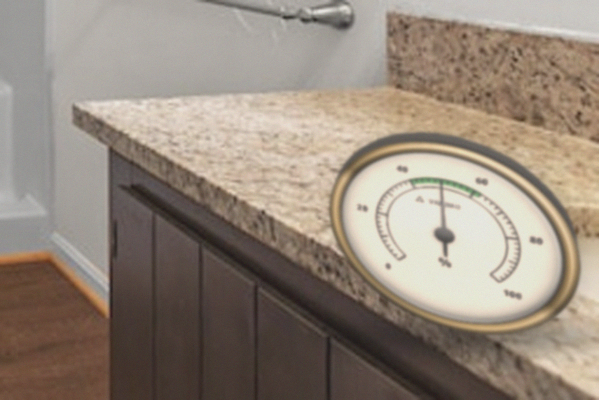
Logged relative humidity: 50 (%)
